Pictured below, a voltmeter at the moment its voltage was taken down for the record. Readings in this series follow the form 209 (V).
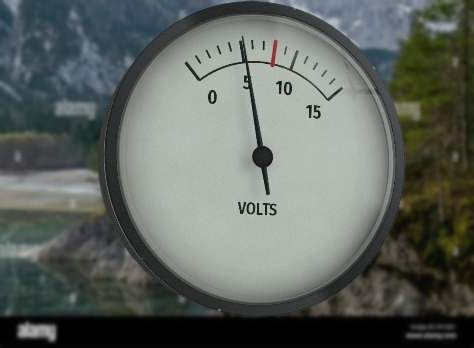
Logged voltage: 5 (V)
